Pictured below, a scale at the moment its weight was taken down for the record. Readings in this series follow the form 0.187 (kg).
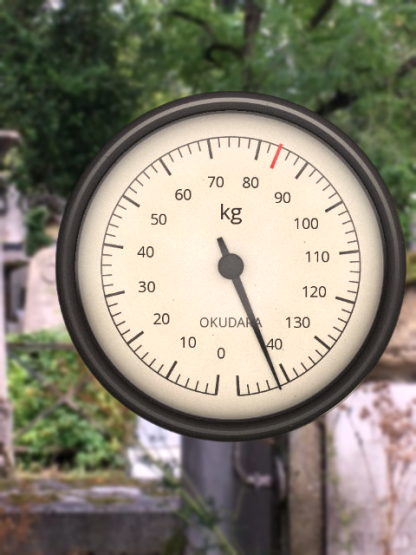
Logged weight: 142 (kg)
